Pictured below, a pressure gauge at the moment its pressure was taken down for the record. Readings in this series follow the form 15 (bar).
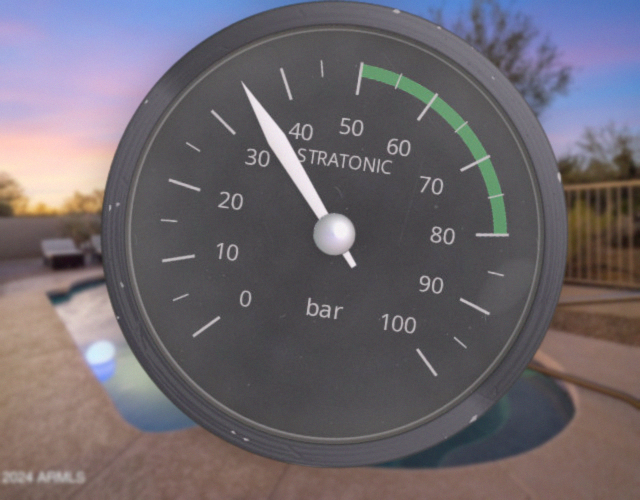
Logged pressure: 35 (bar)
